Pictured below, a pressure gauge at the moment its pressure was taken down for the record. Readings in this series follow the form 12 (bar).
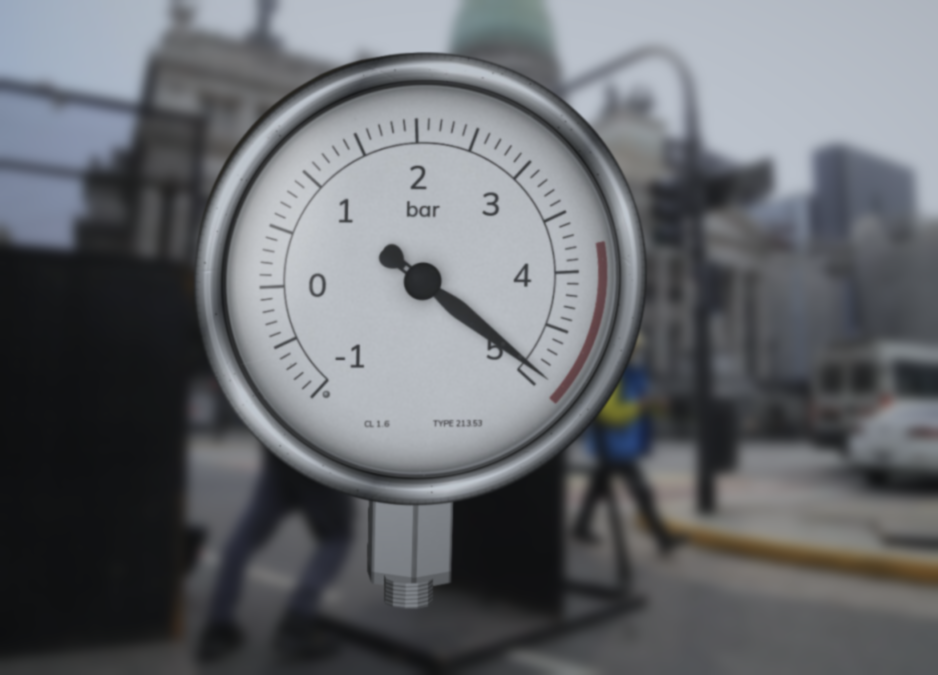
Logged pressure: 4.9 (bar)
